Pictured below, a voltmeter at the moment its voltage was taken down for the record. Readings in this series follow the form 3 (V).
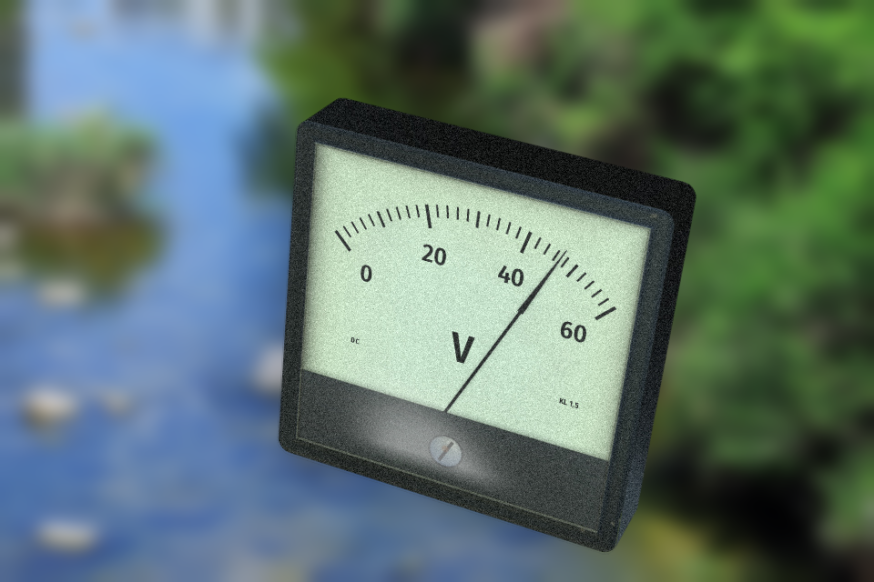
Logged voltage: 47 (V)
